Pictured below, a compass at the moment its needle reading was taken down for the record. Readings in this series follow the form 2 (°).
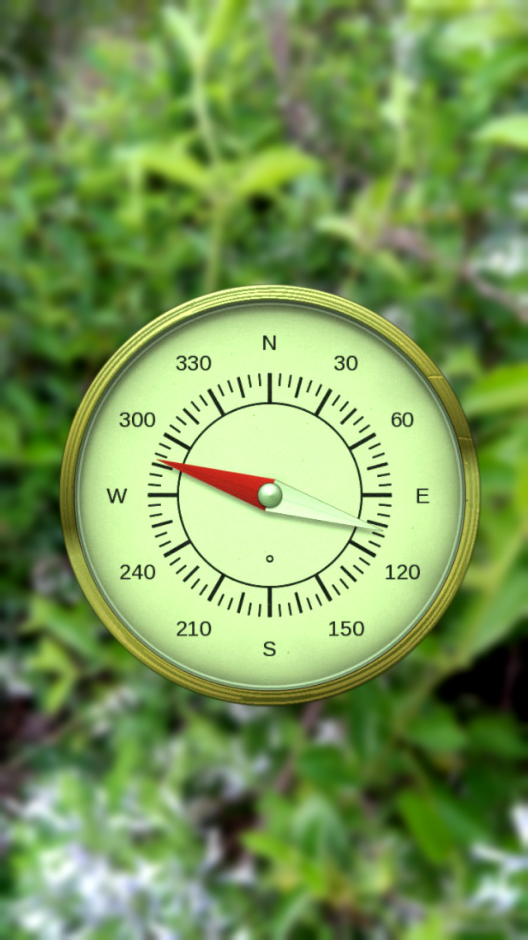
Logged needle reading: 287.5 (°)
